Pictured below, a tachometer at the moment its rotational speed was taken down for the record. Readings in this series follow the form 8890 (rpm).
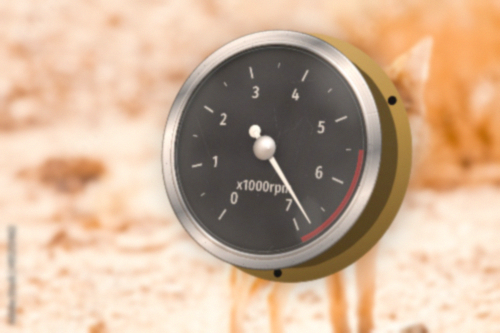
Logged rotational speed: 6750 (rpm)
